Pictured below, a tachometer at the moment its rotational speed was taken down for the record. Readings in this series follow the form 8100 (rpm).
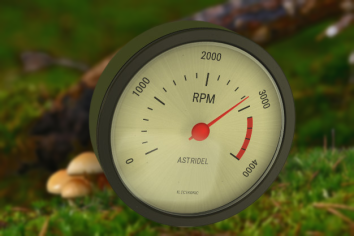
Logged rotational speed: 2800 (rpm)
